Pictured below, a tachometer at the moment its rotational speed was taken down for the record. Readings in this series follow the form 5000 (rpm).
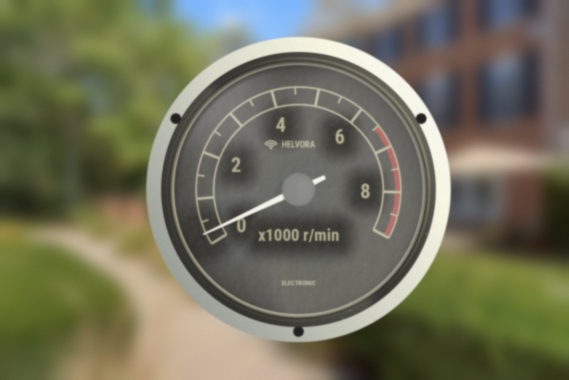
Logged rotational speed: 250 (rpm)
